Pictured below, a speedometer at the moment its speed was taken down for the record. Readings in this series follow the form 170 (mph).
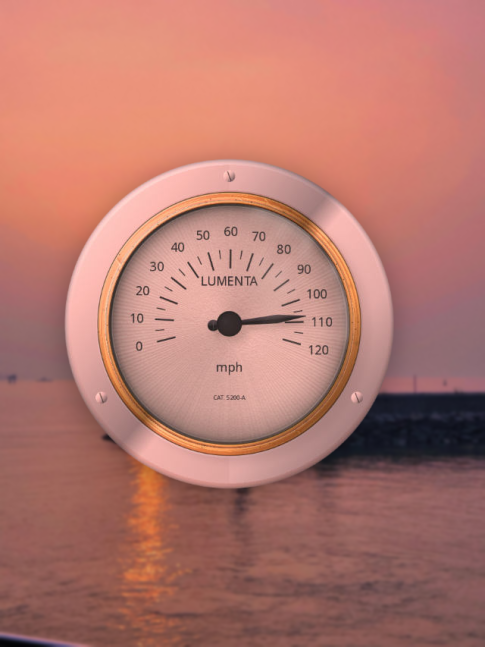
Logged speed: 107.5 (mph)
